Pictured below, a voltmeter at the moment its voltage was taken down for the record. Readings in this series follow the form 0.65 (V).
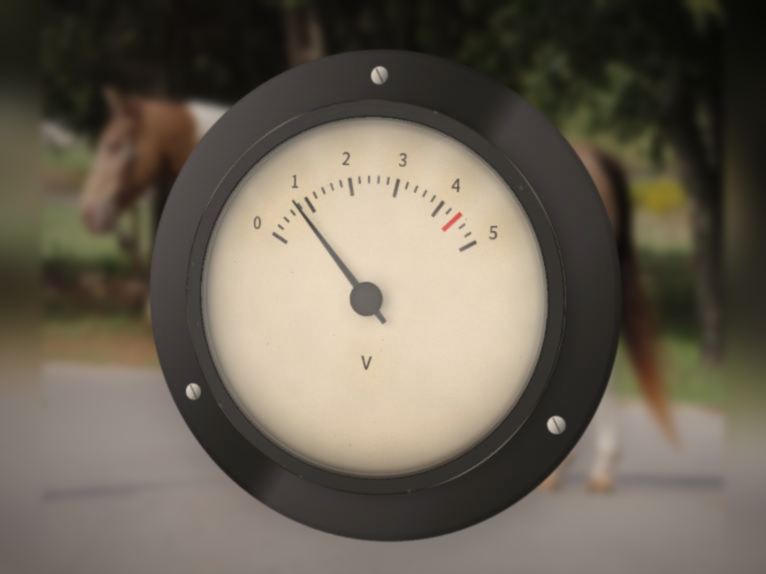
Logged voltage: 0.8 (V)
